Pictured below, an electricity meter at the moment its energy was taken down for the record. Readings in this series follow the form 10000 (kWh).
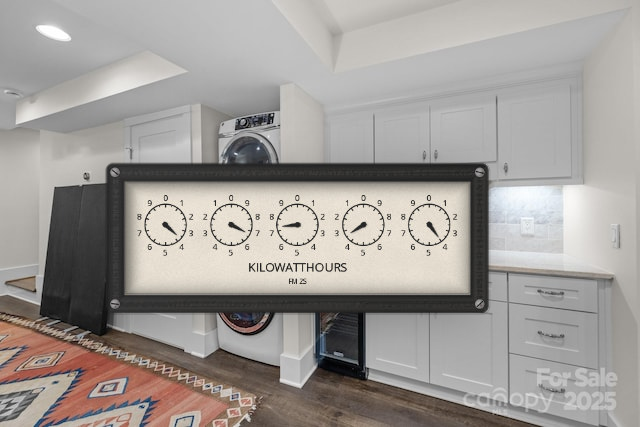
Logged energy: 36734 (kWh)
